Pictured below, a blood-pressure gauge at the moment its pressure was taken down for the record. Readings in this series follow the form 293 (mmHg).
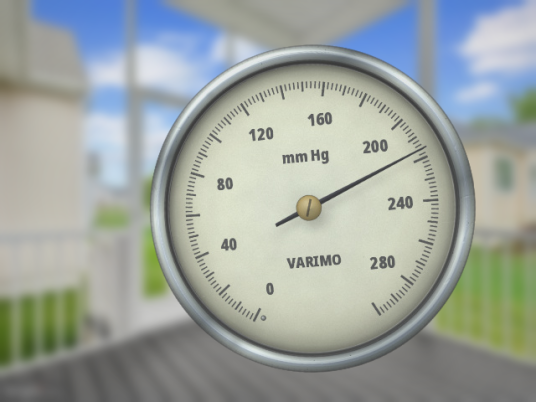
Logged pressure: 216 (mmHg)
